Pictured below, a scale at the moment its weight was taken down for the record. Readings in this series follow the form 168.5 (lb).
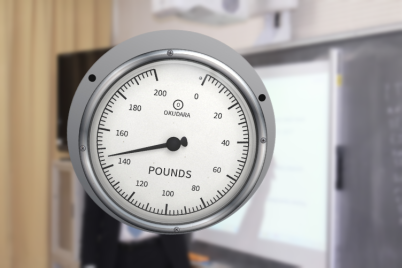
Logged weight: 146 (lb)
